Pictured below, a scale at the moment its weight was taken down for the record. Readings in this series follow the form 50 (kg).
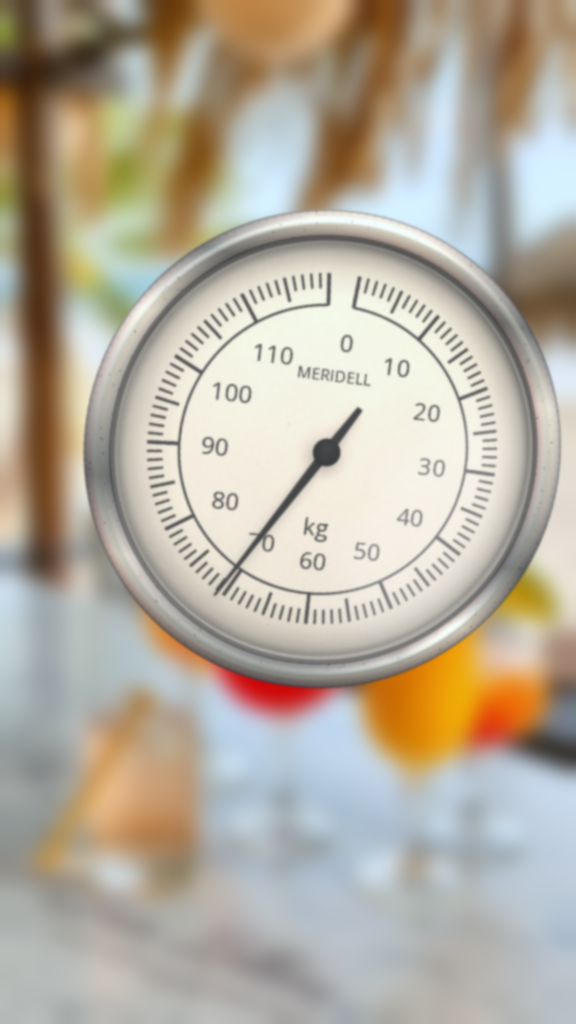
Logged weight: 71 (kg)
